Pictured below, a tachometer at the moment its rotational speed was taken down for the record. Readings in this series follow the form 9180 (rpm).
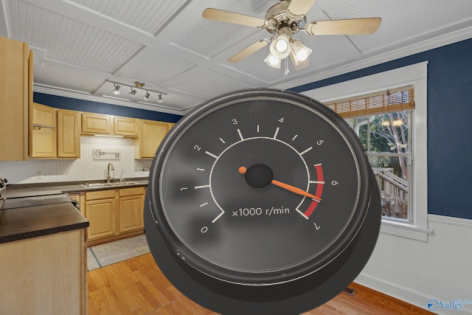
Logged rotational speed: 6500 (rpm)
